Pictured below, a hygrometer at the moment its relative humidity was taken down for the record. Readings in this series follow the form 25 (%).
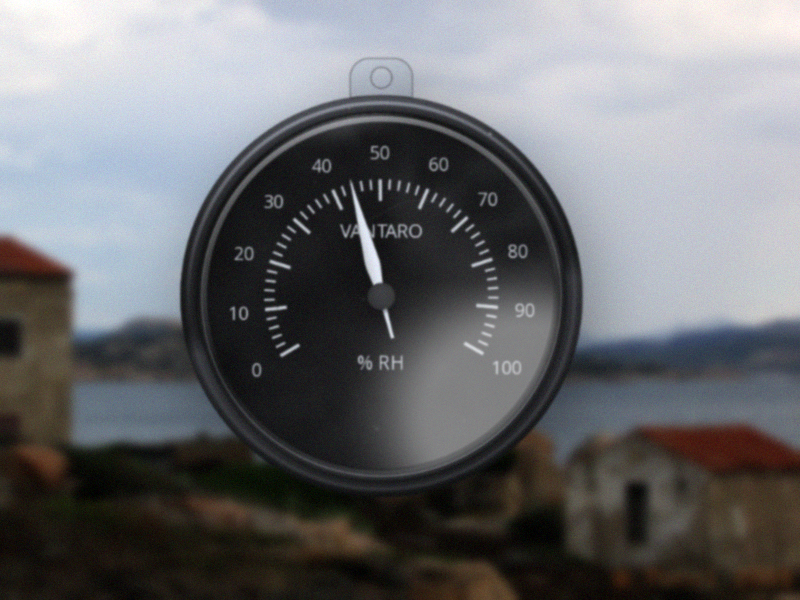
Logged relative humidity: 44 (%)
